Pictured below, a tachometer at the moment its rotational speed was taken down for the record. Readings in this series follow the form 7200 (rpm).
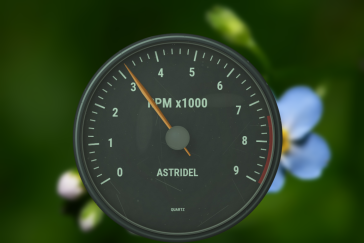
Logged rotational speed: 3200 (rpm)
